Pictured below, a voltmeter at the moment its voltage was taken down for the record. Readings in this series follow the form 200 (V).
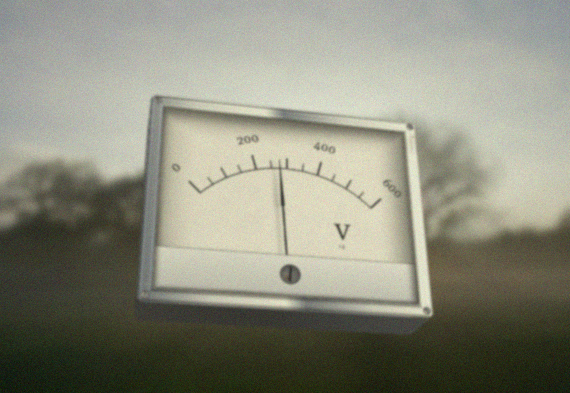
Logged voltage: 275 (V)
